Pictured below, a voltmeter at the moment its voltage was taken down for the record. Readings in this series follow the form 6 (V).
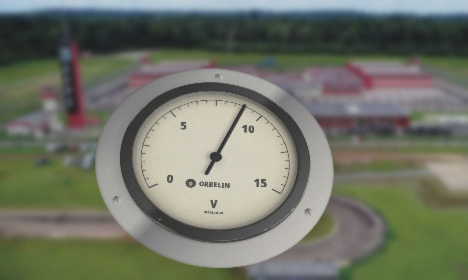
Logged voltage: 9 (V)
